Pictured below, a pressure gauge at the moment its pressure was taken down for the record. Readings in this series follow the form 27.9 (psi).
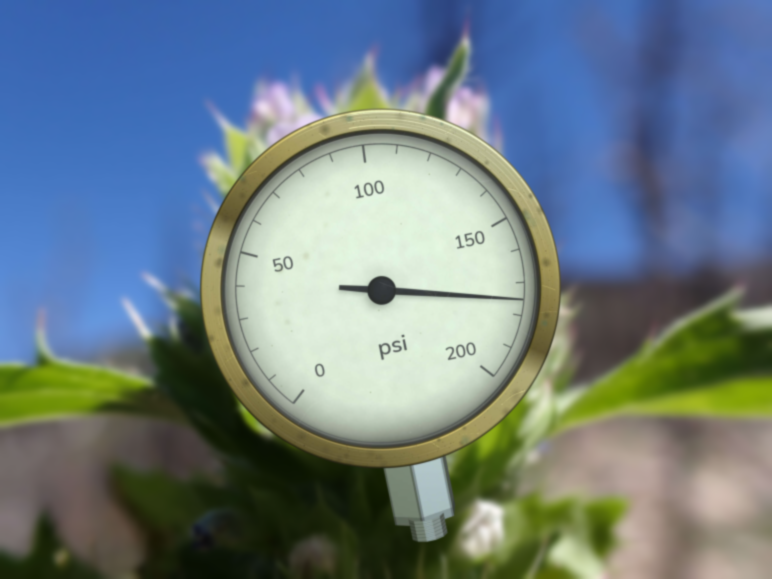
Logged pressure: 175 (psi)
